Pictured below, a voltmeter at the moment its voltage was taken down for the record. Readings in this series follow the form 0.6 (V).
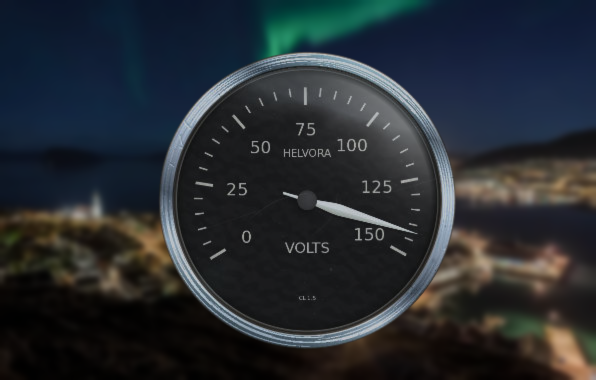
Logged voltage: 142.5 (V)
